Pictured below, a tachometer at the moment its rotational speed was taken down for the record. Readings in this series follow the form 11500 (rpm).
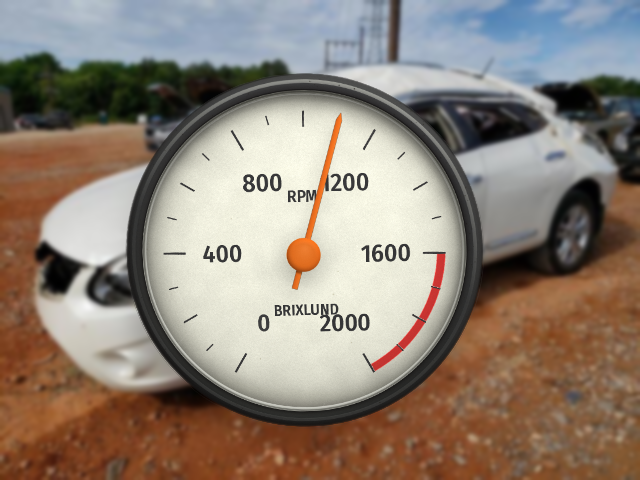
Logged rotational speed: 1100 (rpm)
